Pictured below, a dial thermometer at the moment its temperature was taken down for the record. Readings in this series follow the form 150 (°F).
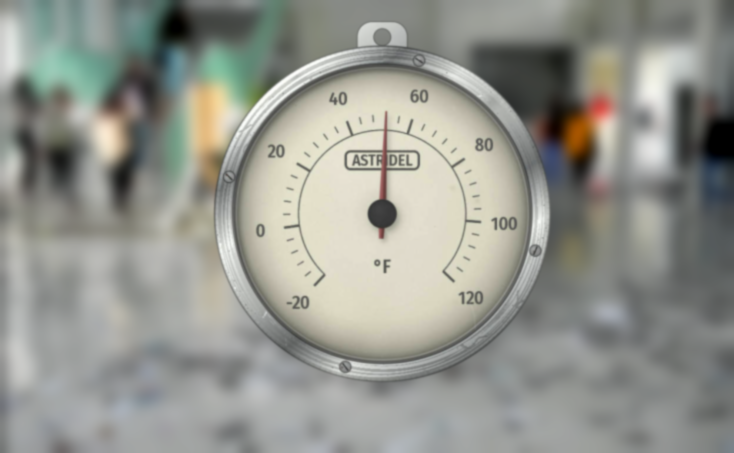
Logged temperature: 52 (°F)
